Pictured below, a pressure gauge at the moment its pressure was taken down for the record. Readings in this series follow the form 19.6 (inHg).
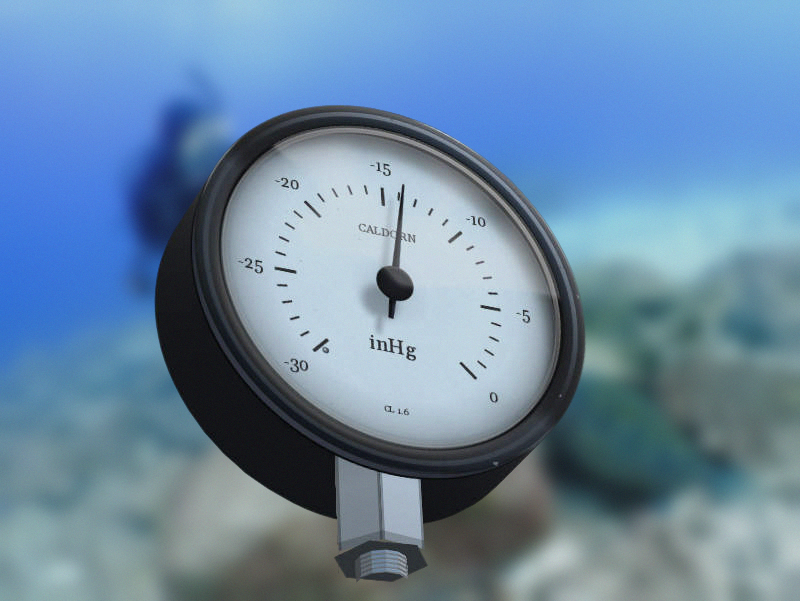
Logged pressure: -14 (inHg)
